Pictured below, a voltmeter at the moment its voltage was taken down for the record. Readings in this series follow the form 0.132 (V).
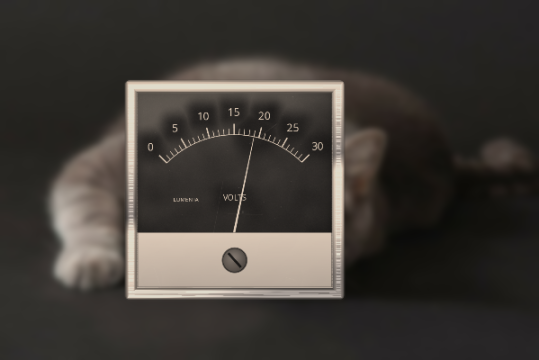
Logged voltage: 19 (V)
